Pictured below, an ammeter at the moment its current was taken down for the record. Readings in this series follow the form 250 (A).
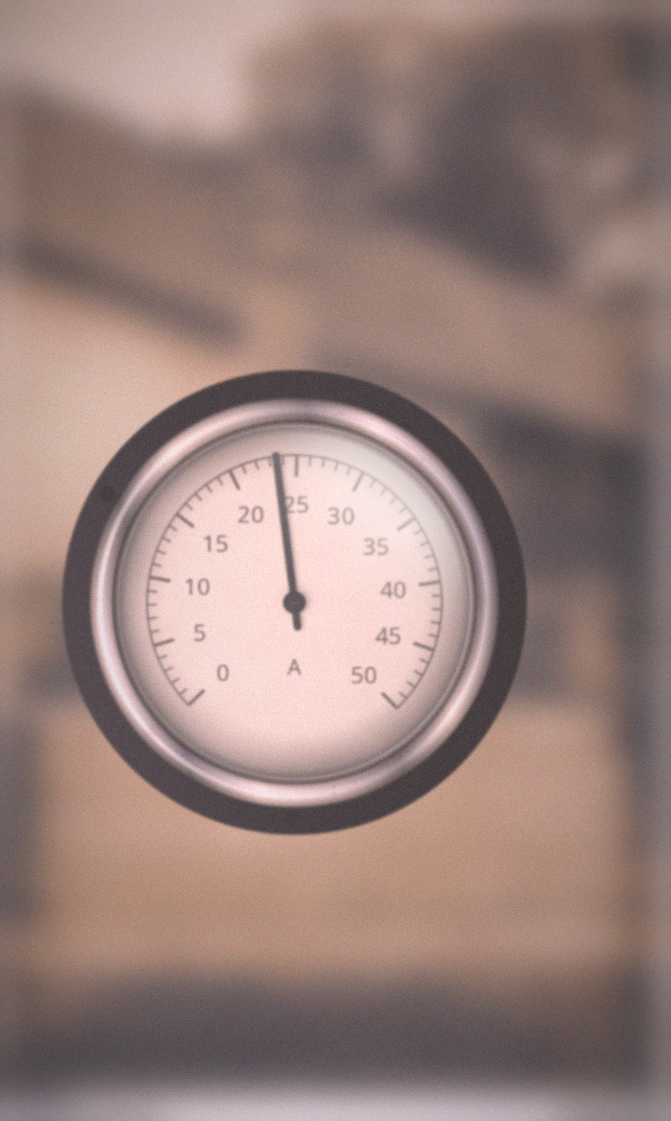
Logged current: 23.5 (A)
